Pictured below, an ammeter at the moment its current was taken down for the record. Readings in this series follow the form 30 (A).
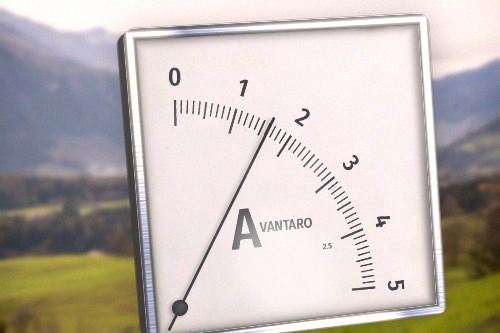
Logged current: 1.6 (A)
